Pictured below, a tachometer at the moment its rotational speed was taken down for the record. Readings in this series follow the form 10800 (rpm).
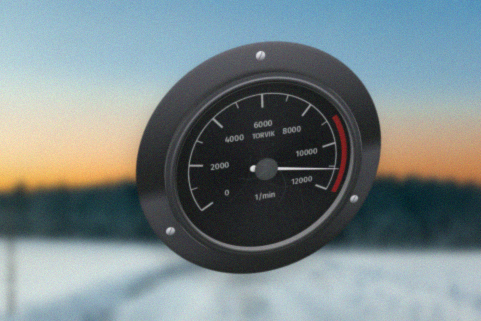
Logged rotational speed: 11000 (rpm)
